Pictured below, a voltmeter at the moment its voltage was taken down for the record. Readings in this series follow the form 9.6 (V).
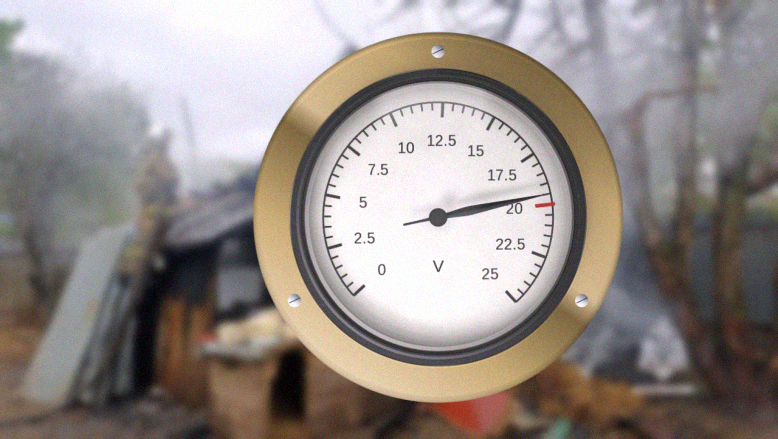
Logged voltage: 19.5 (V)
